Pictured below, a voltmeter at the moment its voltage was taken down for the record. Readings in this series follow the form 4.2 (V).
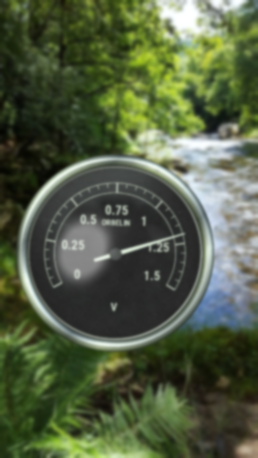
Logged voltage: 1.2 (V)
